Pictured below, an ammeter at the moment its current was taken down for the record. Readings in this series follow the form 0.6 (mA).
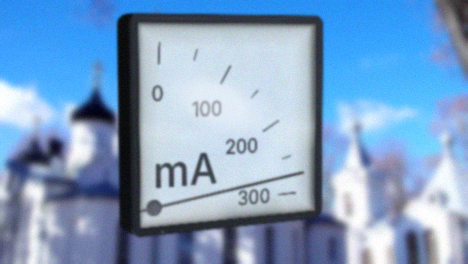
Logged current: 275 (mA)
